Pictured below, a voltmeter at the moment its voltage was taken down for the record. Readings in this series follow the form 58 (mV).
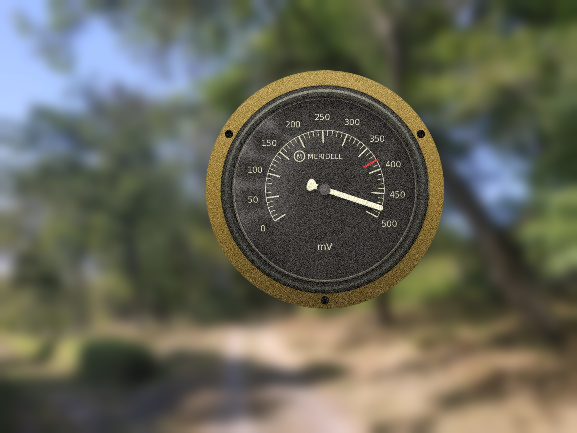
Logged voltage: 480 (mV)
